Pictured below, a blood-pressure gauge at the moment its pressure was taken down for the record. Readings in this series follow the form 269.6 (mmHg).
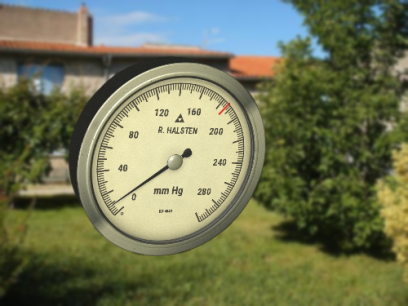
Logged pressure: 10 (mmHg)
